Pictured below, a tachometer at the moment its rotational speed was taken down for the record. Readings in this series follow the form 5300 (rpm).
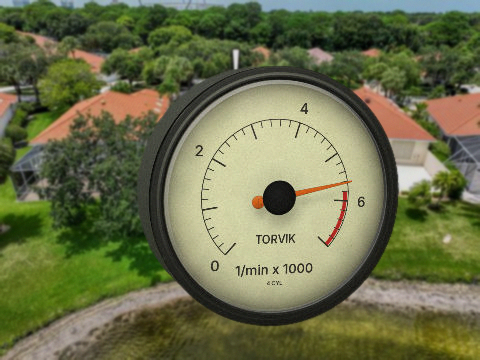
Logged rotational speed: 5600 (rpm)
